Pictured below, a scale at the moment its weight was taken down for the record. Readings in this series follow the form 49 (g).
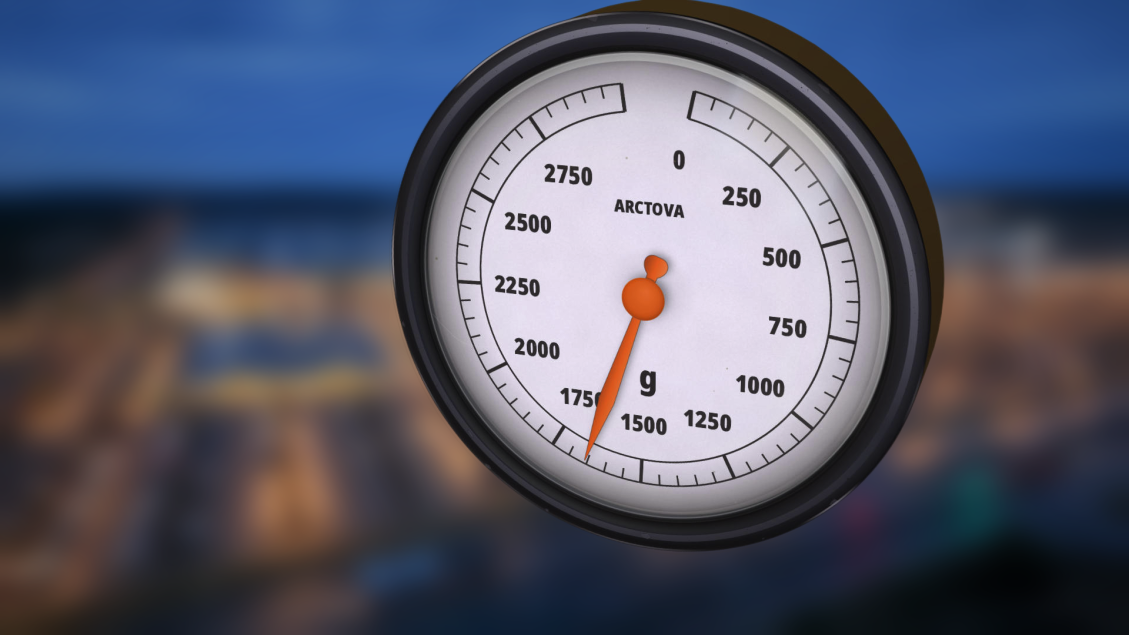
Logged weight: 1650 (g)
